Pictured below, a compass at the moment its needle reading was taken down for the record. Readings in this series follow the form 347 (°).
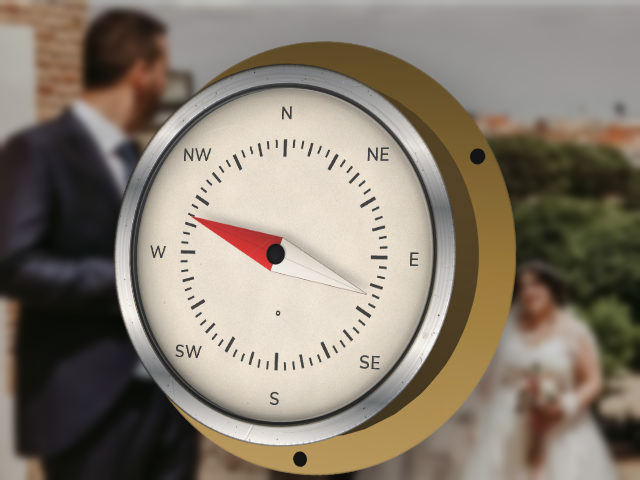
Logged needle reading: 290 (°)
